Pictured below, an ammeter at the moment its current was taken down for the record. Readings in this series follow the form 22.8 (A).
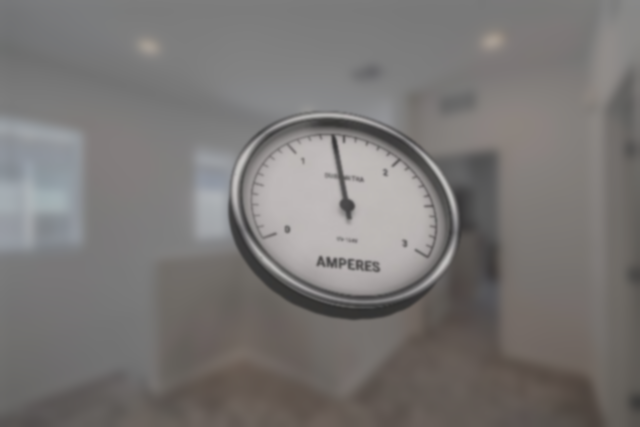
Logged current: 1.4 (A)
